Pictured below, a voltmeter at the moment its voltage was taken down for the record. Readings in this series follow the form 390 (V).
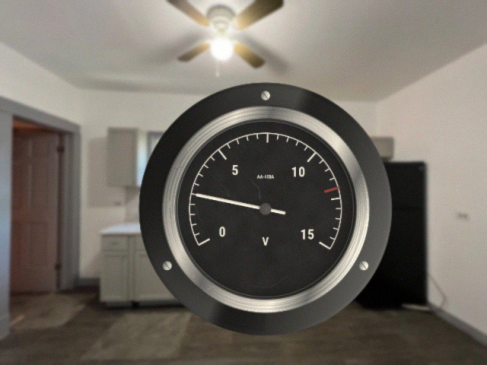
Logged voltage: 2.5 (V)
